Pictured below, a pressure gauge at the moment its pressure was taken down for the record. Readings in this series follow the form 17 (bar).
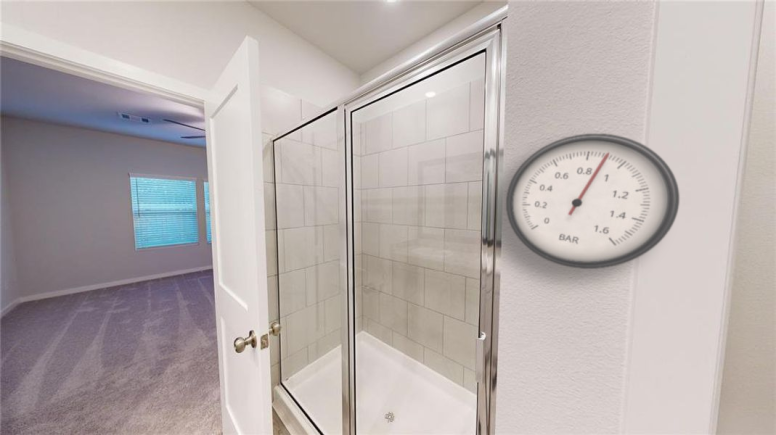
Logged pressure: 0.9 (bar)
